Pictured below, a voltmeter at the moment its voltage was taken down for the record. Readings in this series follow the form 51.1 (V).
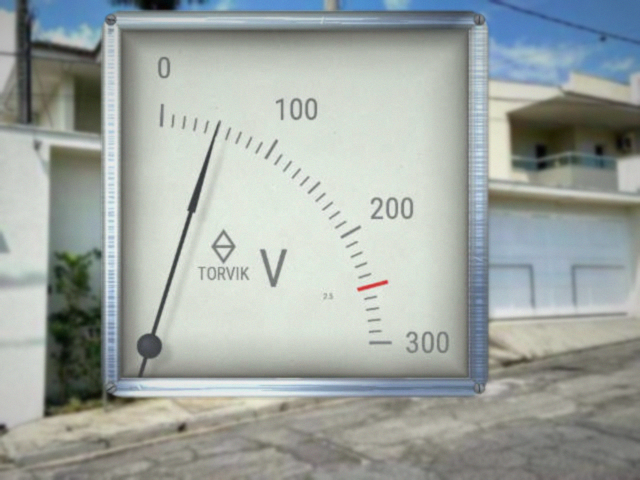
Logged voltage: 50 (V)
